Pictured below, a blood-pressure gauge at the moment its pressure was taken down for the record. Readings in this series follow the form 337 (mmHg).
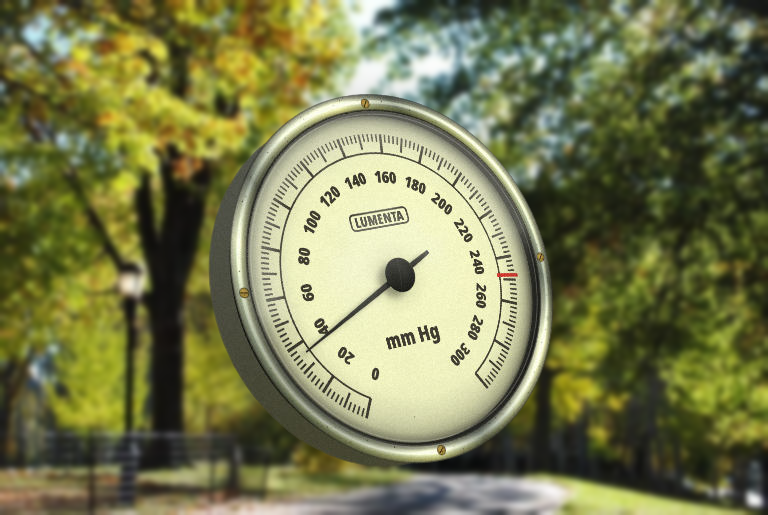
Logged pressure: 36 (mmHg)
